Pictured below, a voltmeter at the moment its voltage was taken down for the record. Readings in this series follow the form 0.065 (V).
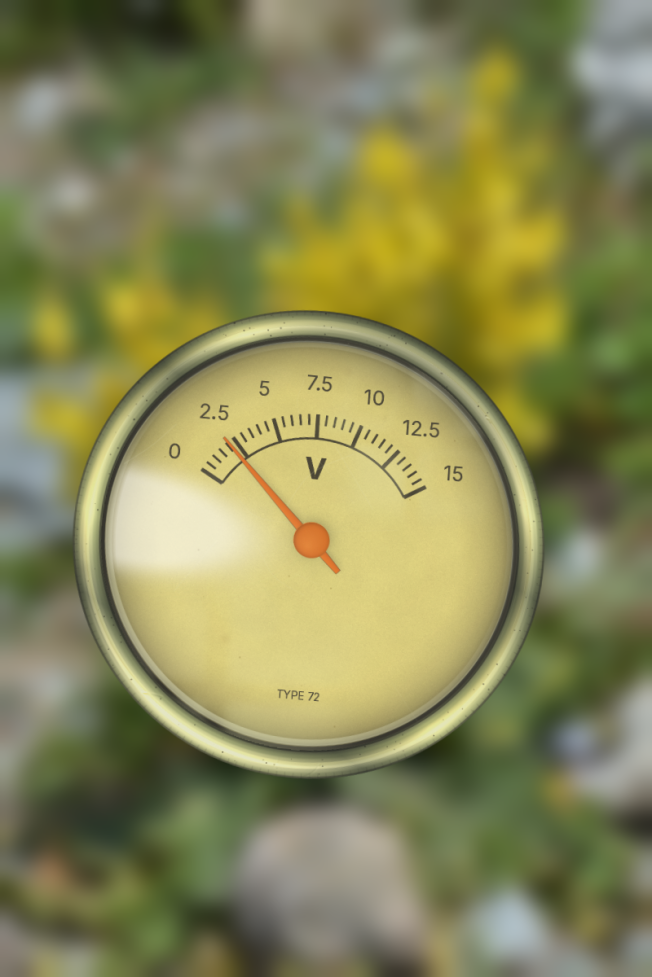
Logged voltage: 2 (V)
